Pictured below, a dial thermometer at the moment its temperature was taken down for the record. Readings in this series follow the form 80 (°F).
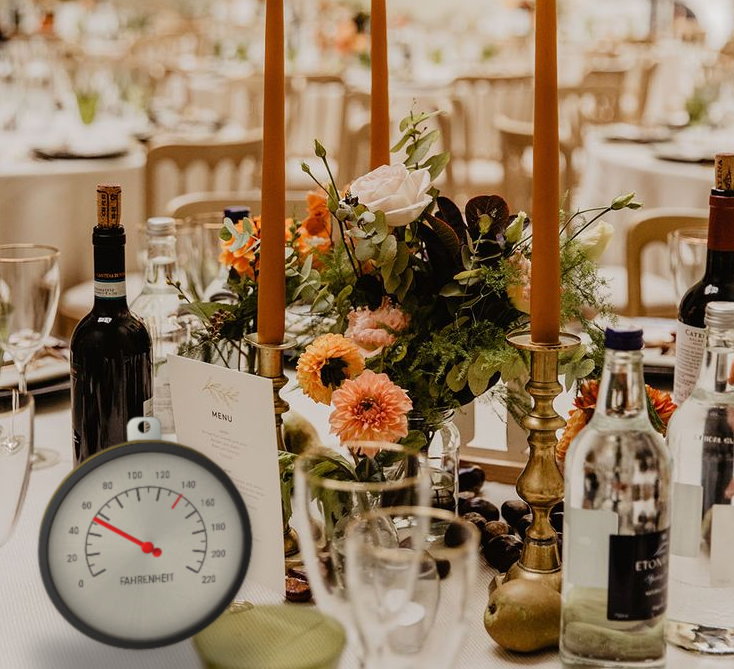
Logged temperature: 55 (°F)
